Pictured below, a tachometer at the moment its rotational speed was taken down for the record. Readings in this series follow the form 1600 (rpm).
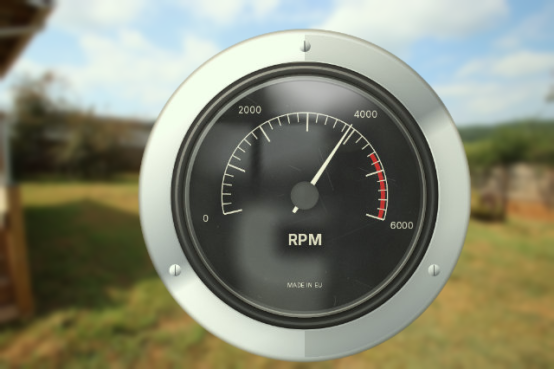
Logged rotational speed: 3900 (rpm)
